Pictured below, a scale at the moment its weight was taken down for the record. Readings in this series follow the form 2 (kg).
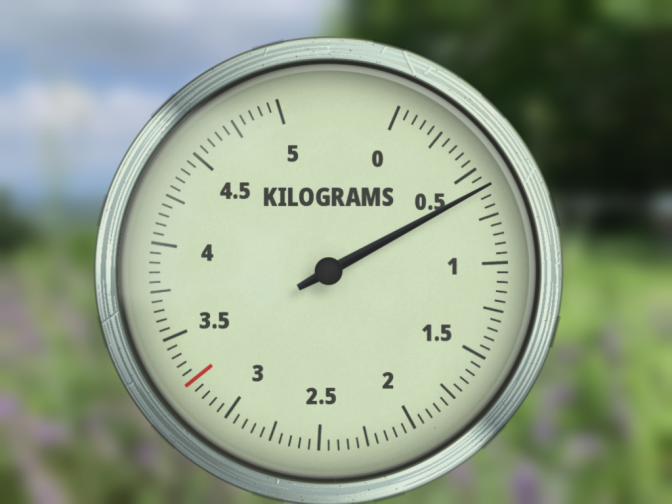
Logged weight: 0.6 (kg)
